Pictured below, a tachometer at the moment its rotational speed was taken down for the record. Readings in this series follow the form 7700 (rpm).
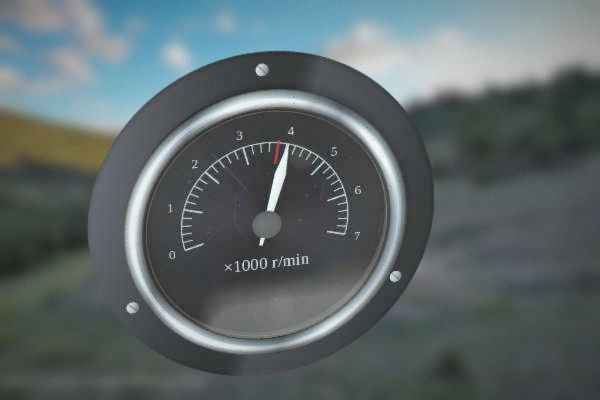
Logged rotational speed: 4000 (rpm)
